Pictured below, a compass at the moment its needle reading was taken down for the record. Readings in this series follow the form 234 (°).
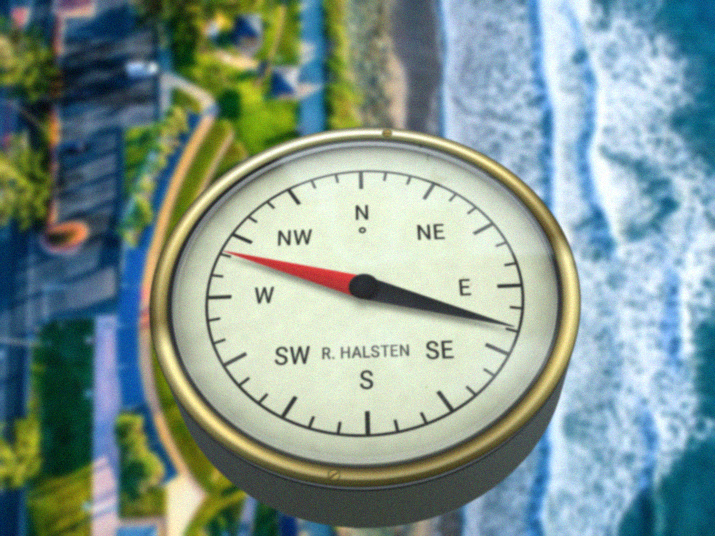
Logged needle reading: 290 (°)
